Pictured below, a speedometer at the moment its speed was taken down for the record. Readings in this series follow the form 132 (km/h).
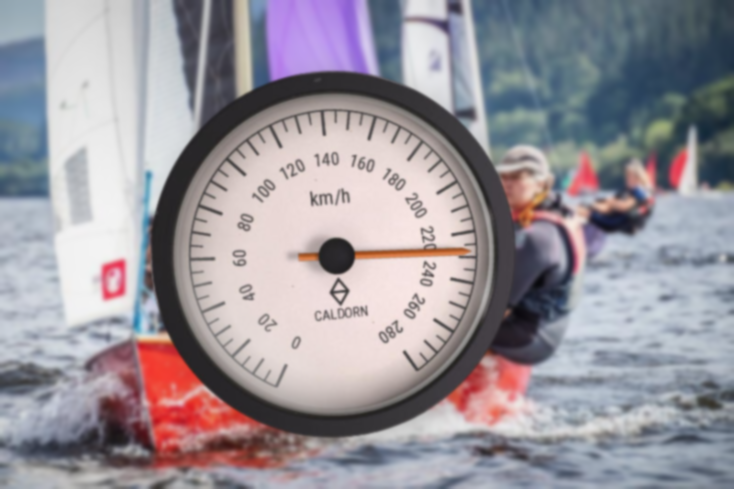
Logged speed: 227.5 (km/h)
